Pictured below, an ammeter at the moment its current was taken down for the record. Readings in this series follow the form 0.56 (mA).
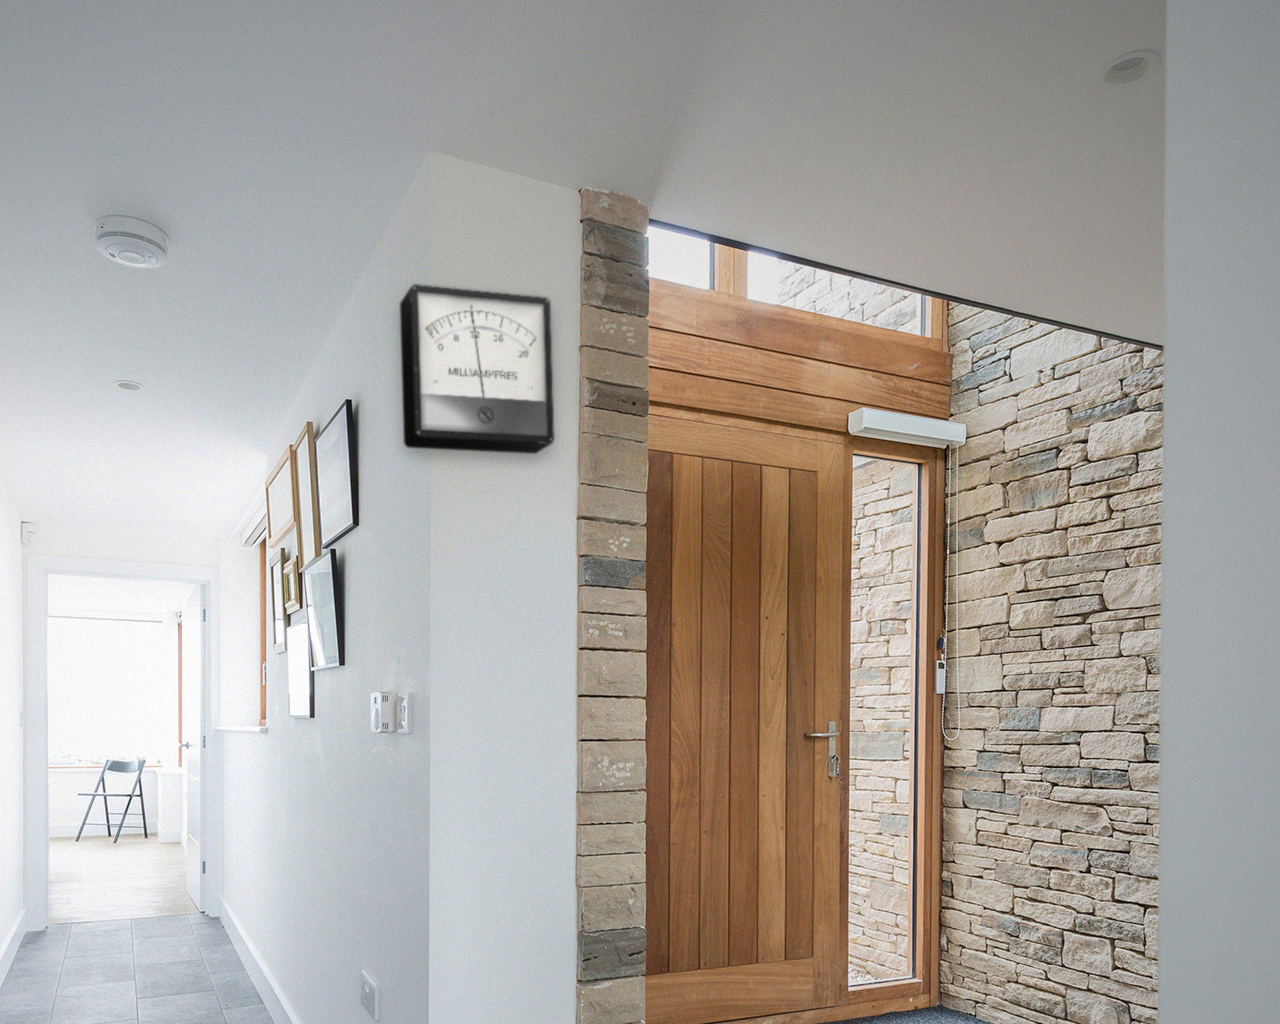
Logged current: 12 (mA)
